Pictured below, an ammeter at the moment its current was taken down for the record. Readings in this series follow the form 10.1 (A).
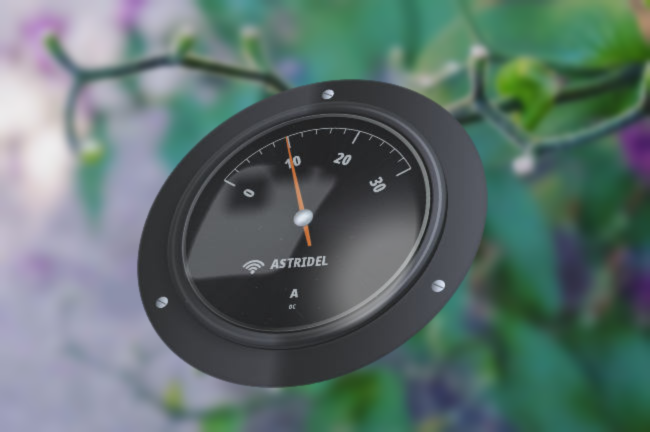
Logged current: 10 (A)
